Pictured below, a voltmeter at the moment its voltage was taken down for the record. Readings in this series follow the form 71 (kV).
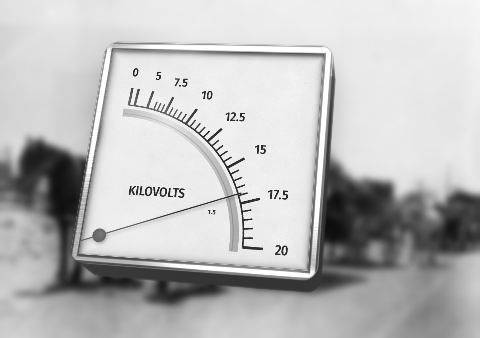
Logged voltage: 17 (kV)
